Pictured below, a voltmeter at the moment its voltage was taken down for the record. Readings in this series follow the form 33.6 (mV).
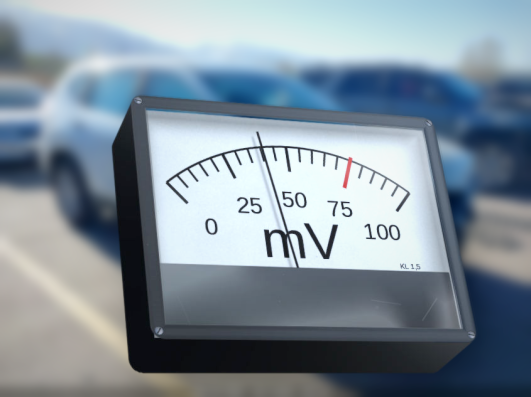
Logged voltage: 40 (mV)
